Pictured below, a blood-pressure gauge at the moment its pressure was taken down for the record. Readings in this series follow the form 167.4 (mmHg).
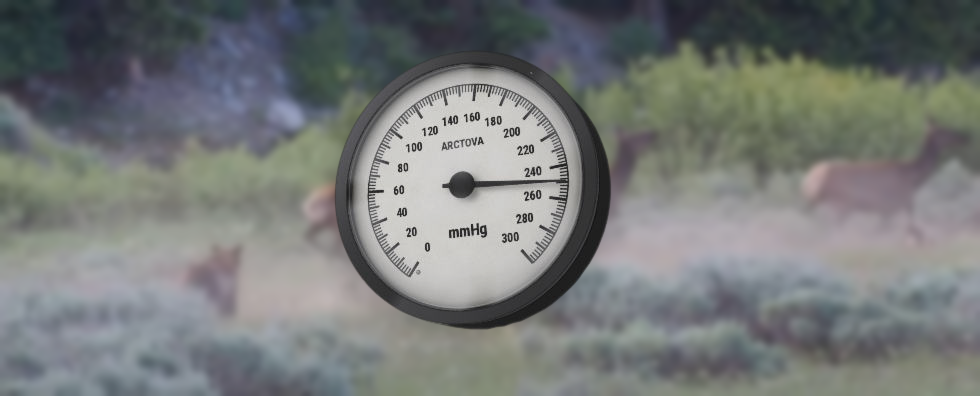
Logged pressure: 250 (mmHg)
